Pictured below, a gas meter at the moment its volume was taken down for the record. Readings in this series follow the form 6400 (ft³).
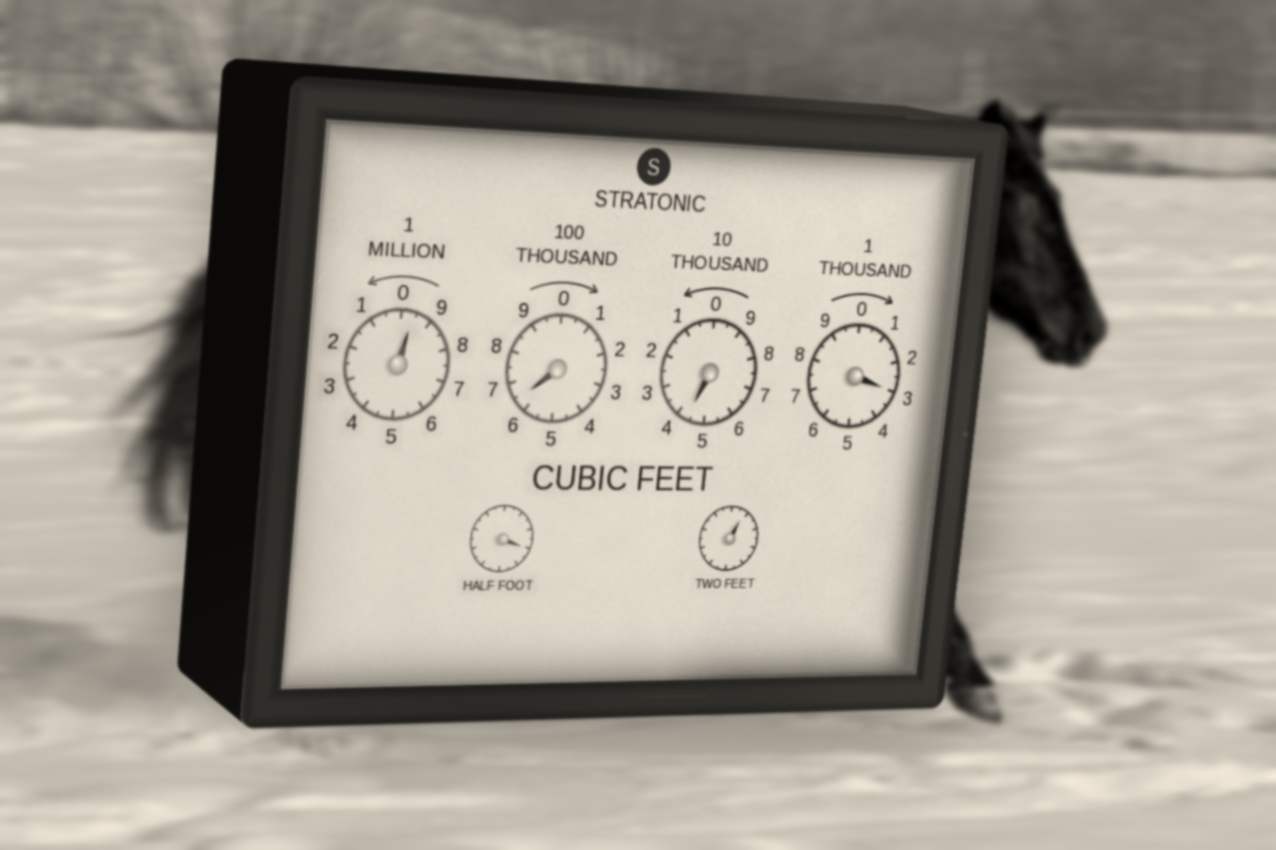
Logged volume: 964300 (ft³)
